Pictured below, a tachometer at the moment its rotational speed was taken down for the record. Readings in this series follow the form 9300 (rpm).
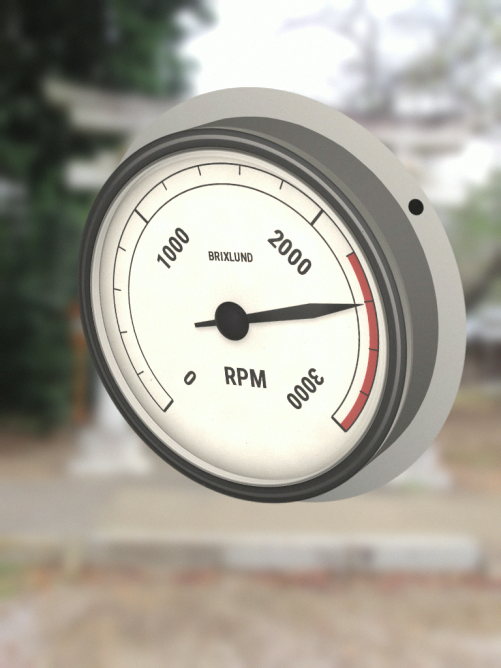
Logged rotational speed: 2400 (rpm)
